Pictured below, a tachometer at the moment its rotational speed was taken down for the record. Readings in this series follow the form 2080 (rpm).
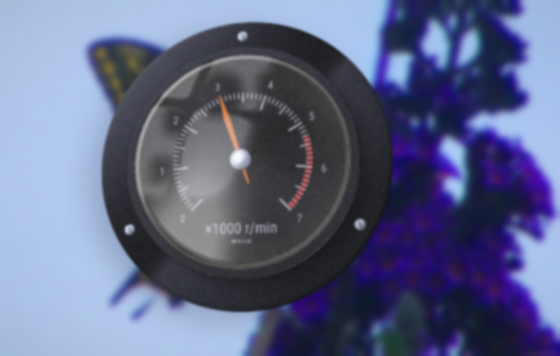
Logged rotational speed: 3000 (rpm)
